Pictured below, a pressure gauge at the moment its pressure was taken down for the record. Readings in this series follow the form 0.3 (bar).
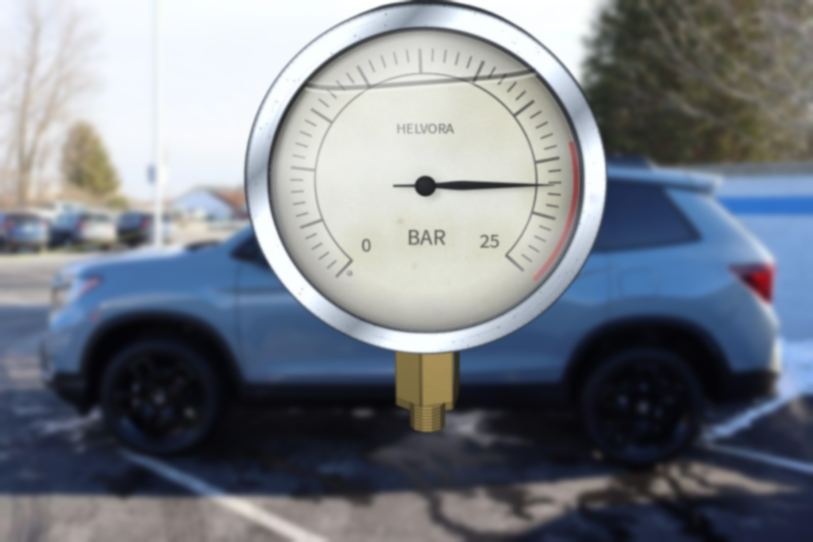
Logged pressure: 21 (bar)
